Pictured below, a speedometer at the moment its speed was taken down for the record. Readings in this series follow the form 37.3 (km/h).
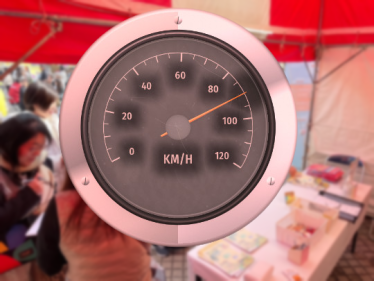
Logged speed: 90 (km/h)
